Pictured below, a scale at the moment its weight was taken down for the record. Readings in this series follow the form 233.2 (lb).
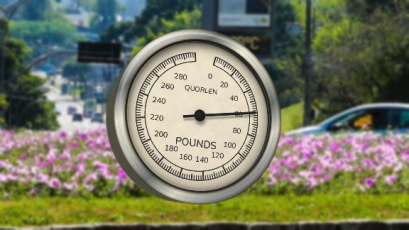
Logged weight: 60 (lb)
